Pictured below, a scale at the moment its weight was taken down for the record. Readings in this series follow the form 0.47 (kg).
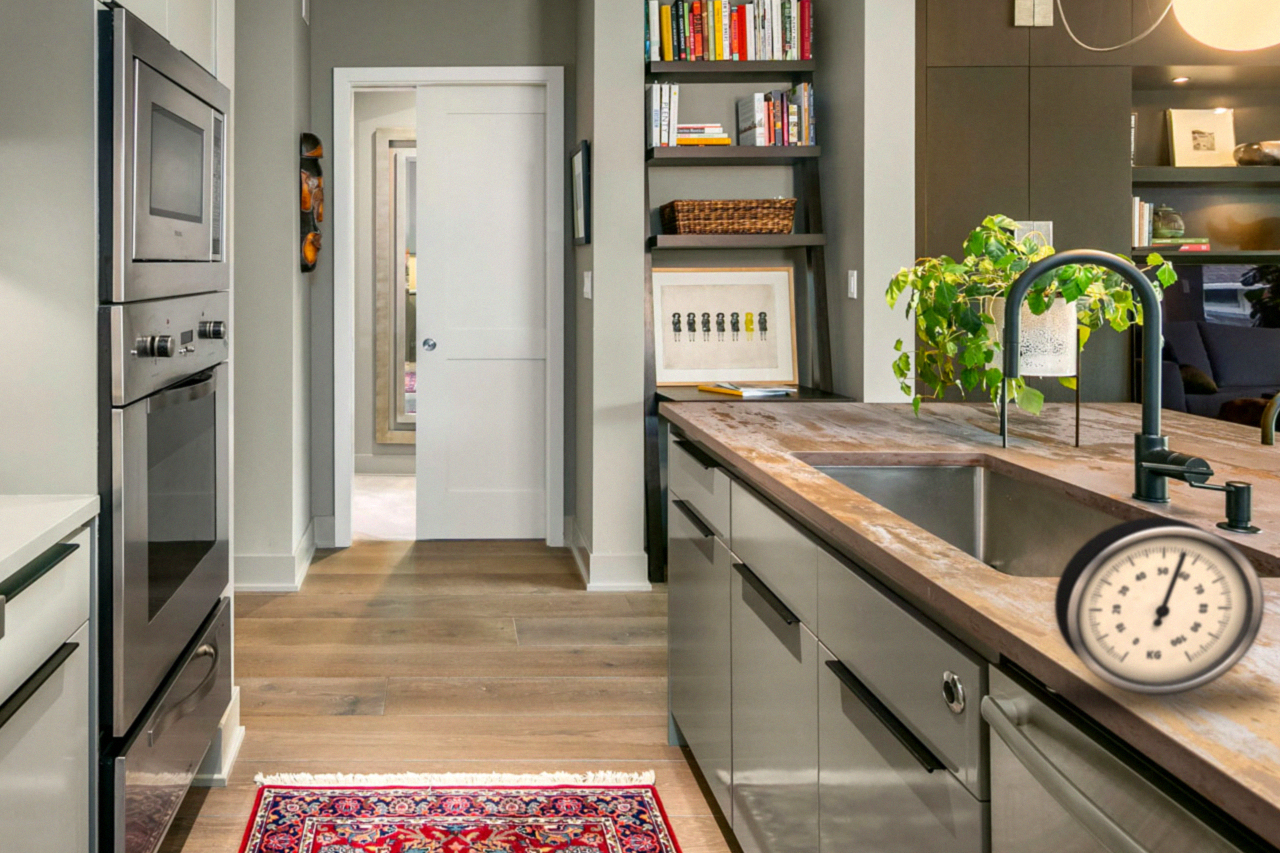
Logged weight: 55 (kg)
